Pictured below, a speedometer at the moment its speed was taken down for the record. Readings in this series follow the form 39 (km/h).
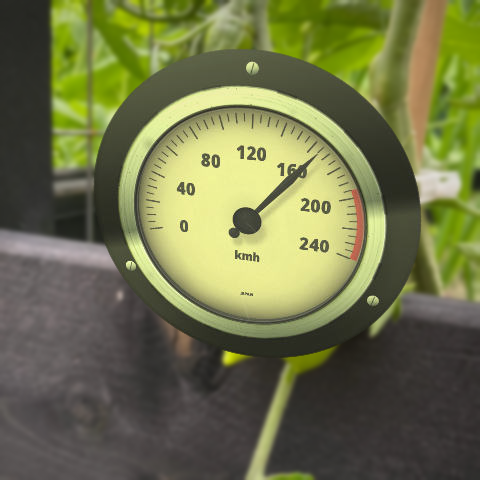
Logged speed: 165 (km/h)
